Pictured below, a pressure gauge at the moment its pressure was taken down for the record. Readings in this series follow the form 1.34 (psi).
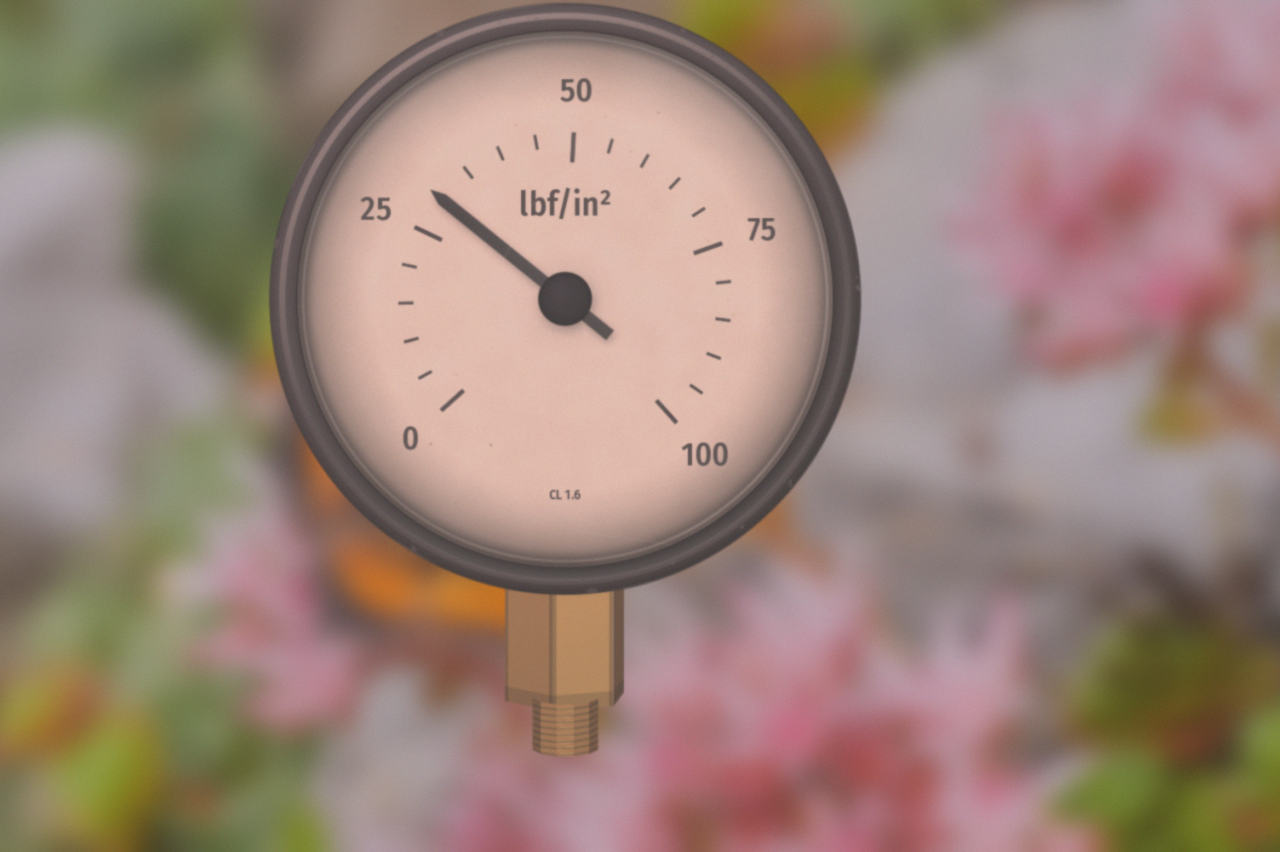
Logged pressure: 30 (psi)
